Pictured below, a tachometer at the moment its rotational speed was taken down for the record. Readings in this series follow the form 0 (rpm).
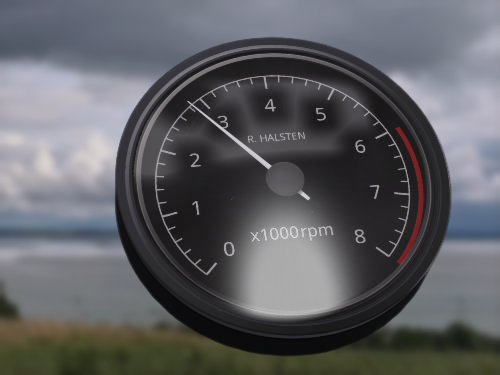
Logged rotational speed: 2800 (rpm)
